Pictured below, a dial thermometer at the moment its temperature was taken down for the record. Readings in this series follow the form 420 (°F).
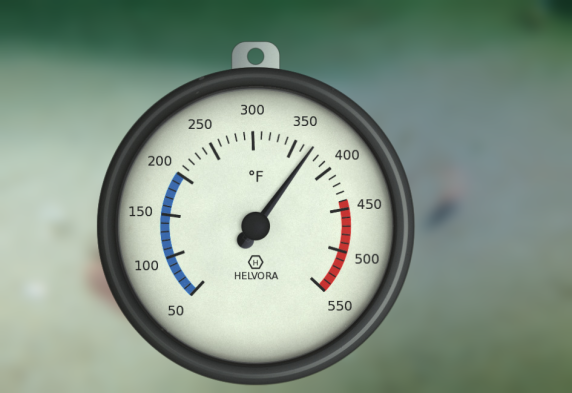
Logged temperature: 370 (°F)
